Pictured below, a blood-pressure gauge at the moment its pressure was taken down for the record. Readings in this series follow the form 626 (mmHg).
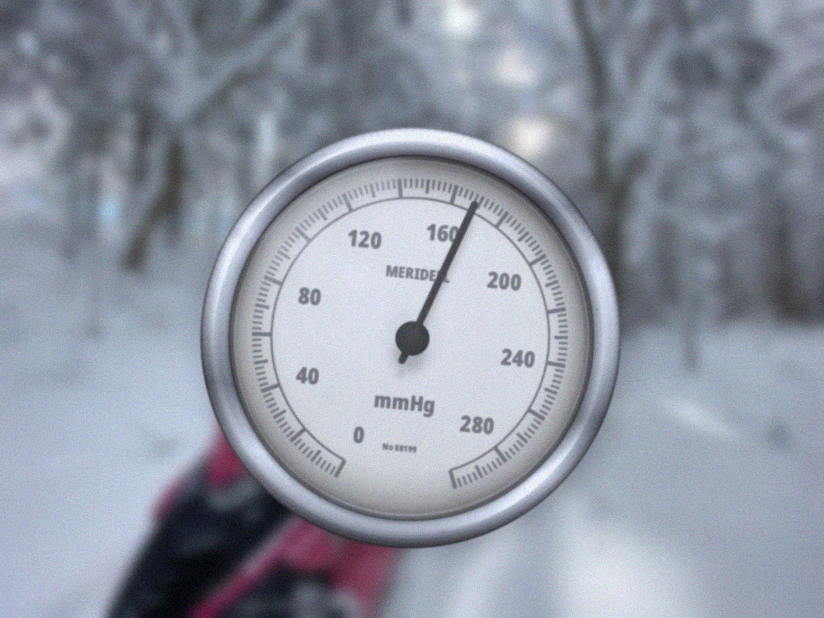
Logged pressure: 168 (mmHg)
